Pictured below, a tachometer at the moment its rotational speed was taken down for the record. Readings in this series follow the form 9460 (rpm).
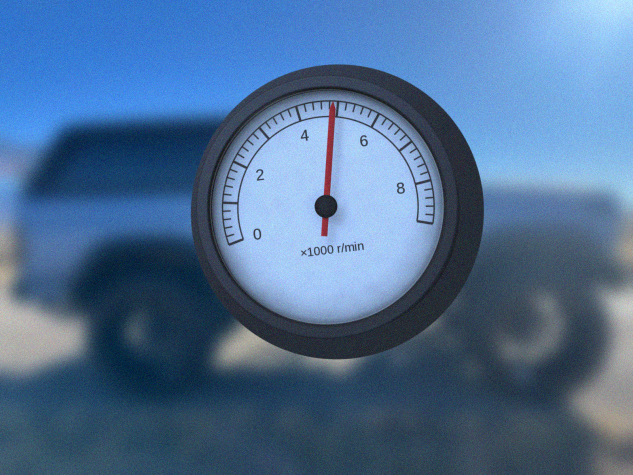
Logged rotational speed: 4900 (rpm)
